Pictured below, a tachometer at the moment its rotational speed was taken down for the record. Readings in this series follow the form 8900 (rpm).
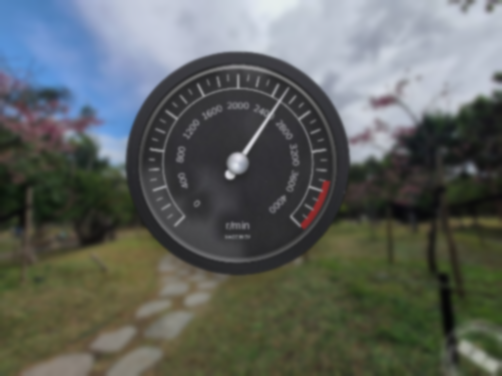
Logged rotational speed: 2500 (rpm)
